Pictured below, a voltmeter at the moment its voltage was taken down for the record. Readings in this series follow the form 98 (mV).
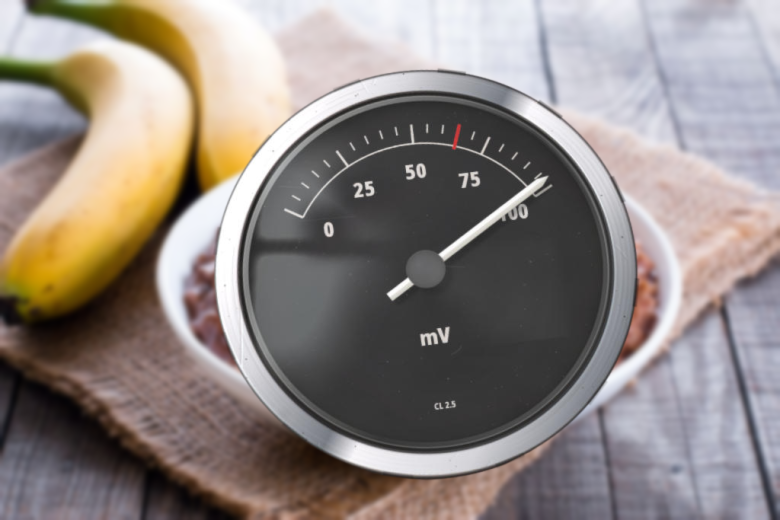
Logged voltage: 97.5 (mV)
